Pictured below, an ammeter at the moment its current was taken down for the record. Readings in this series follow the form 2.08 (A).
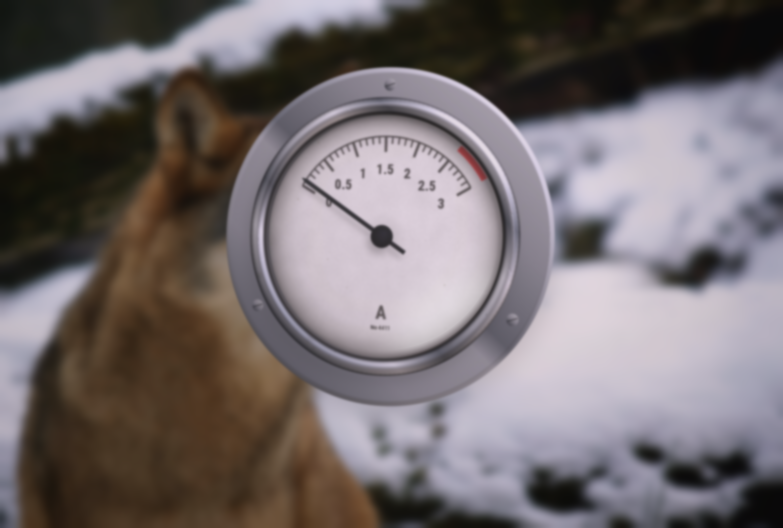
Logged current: 0.1 (A)
